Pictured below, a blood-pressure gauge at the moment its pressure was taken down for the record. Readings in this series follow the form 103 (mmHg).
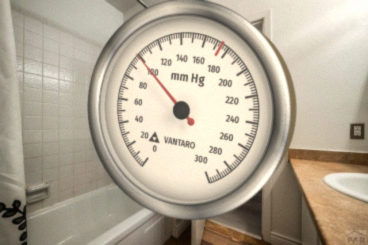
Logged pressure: 100 (mmHg)
